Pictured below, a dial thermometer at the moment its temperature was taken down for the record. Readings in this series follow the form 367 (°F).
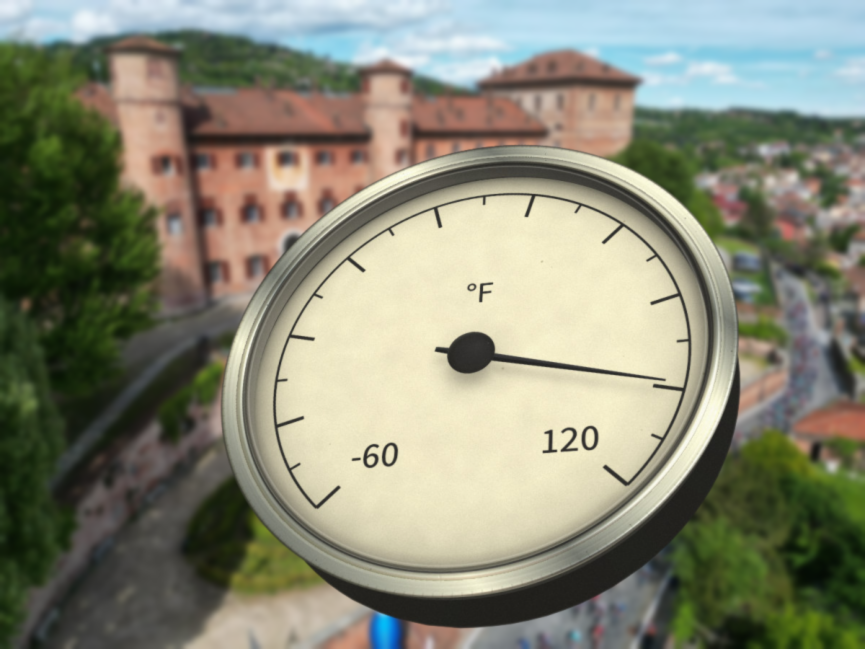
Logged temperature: 100 (°F)
